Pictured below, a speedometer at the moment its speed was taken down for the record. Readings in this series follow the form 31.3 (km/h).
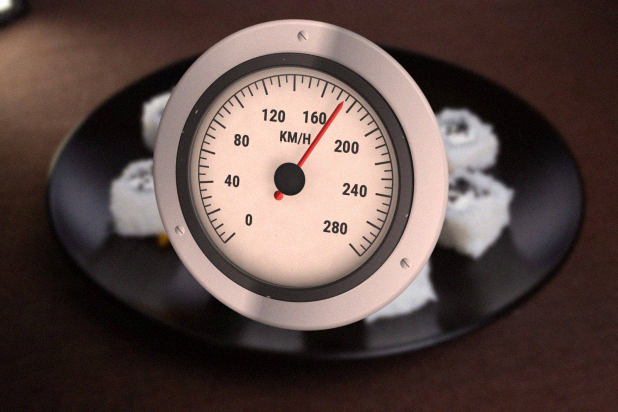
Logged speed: 175 (km/h)
